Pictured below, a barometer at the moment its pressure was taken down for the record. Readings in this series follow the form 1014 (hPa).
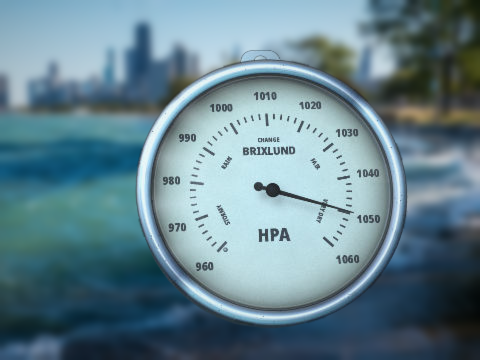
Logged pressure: 1050 (hPa)
